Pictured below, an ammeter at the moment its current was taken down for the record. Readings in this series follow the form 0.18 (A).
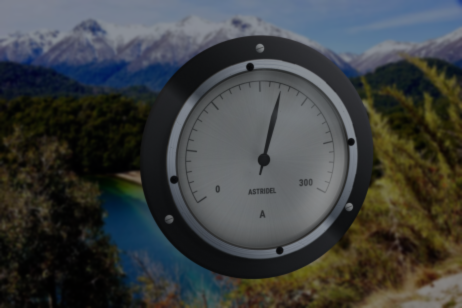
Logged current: 170 (A)
